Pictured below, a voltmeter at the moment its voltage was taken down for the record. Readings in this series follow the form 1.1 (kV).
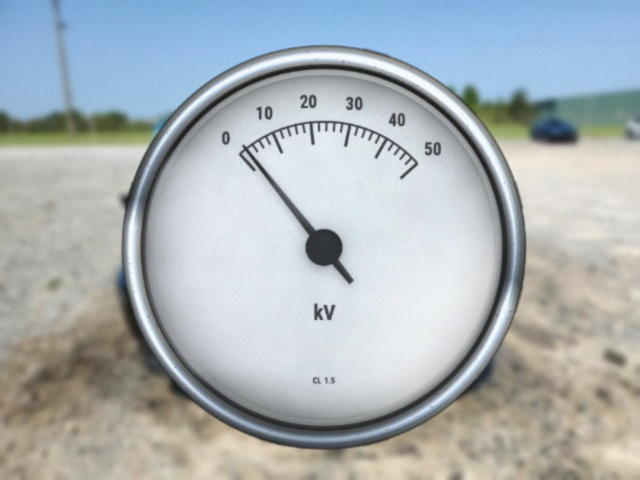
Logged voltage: 2 (kV)
